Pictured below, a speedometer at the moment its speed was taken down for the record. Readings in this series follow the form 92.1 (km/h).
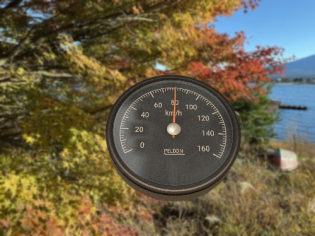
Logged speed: 80 (km/h)
